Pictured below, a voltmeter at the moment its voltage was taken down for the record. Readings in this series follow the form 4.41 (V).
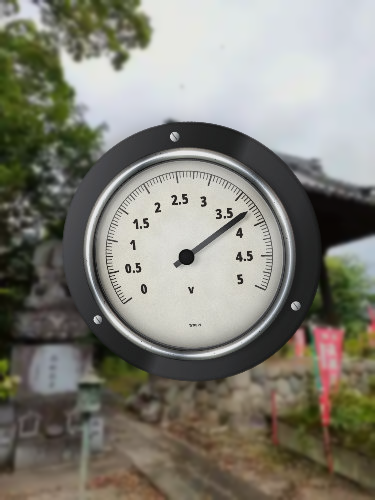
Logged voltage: 3.75 (V)
